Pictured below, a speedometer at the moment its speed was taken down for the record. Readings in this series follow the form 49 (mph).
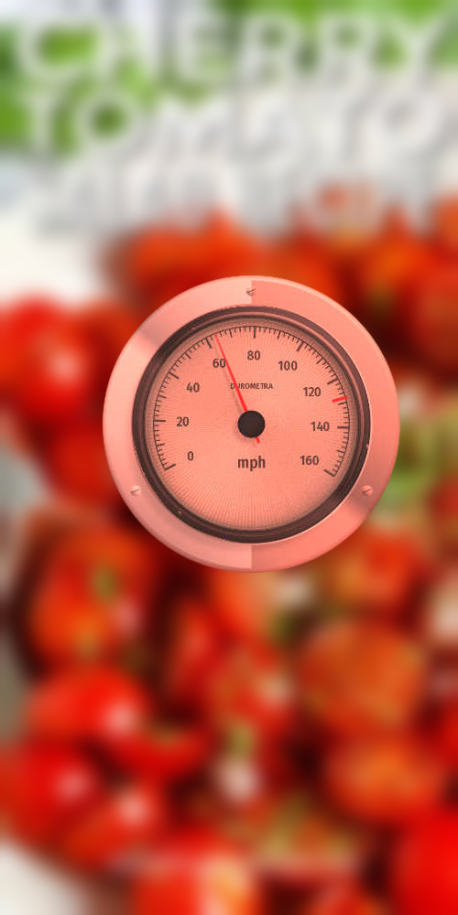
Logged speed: 64 (mph)
